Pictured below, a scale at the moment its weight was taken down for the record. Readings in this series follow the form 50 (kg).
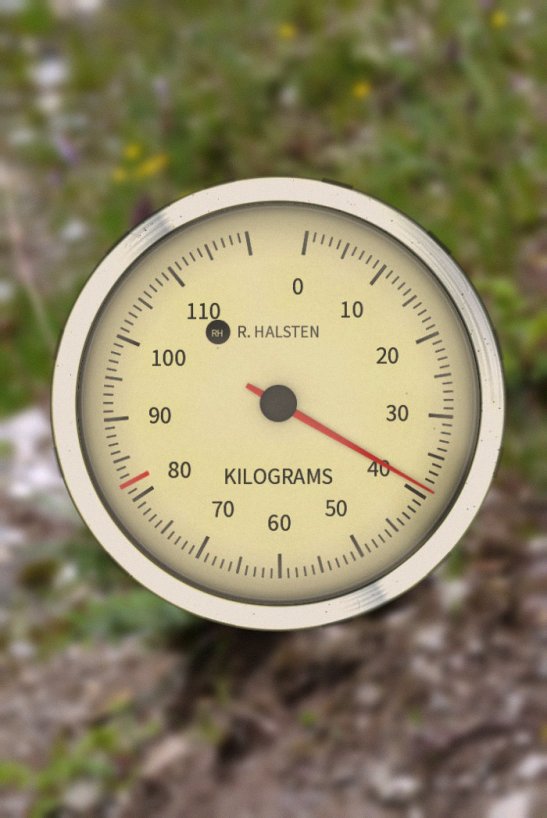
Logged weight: 39 (kg)
